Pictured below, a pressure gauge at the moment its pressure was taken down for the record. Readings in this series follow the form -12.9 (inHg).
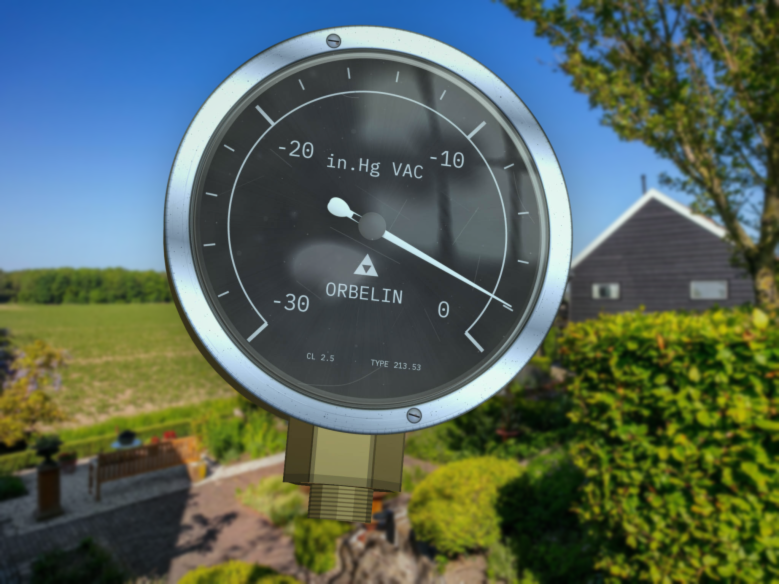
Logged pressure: -2 (inHg)
